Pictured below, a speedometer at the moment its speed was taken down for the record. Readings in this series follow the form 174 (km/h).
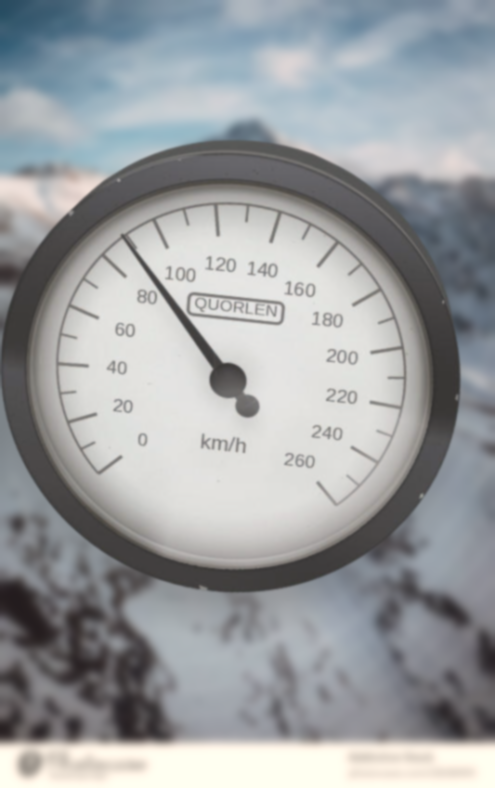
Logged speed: 90 (km/h)
